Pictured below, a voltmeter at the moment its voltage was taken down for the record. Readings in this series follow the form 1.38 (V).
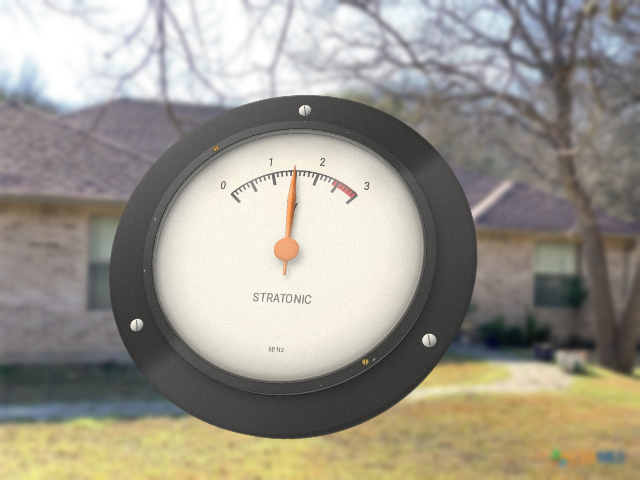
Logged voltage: 1.5 (V)
